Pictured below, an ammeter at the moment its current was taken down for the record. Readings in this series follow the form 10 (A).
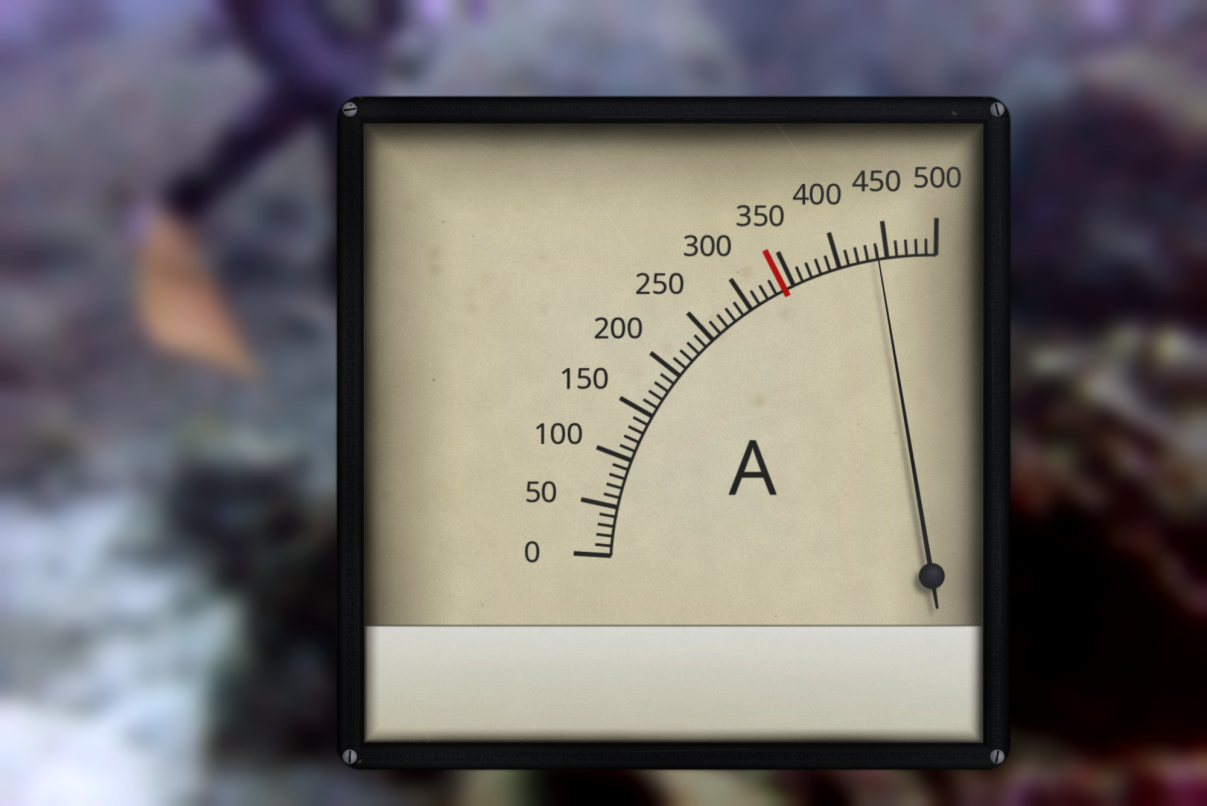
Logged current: 440 (A)
